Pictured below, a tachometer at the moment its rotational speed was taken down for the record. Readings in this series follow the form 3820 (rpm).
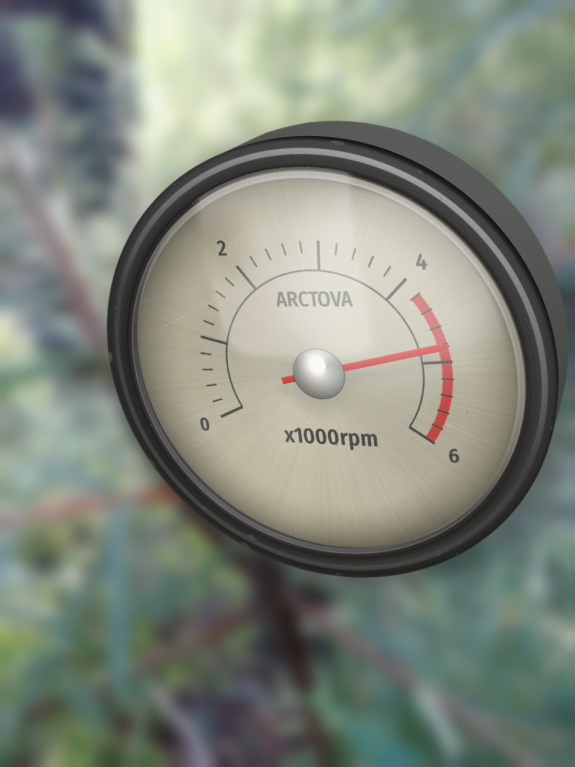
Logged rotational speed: 4800 (rpm)
